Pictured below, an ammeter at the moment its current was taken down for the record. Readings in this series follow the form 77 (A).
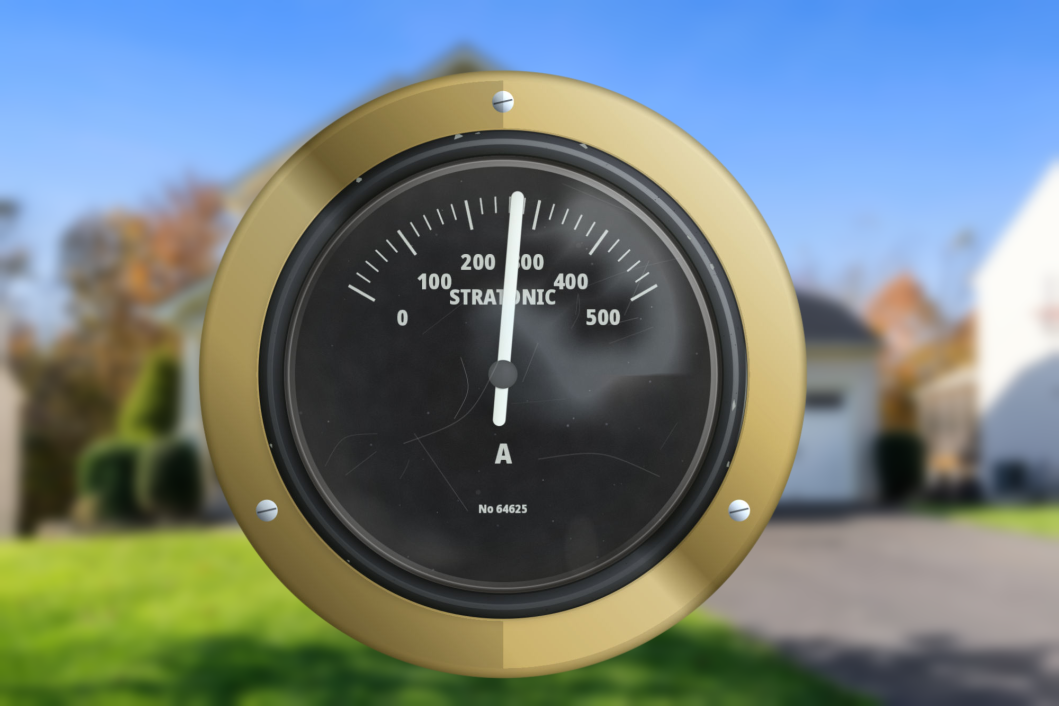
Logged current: 270 (A)
